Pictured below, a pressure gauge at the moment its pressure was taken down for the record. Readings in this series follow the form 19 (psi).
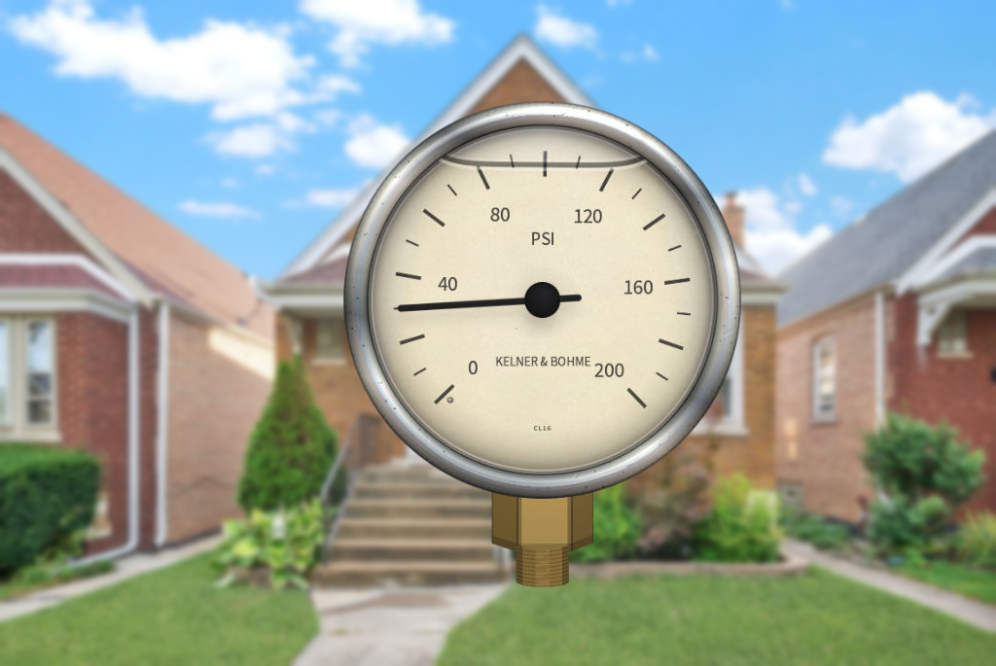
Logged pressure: 30 (psi)
